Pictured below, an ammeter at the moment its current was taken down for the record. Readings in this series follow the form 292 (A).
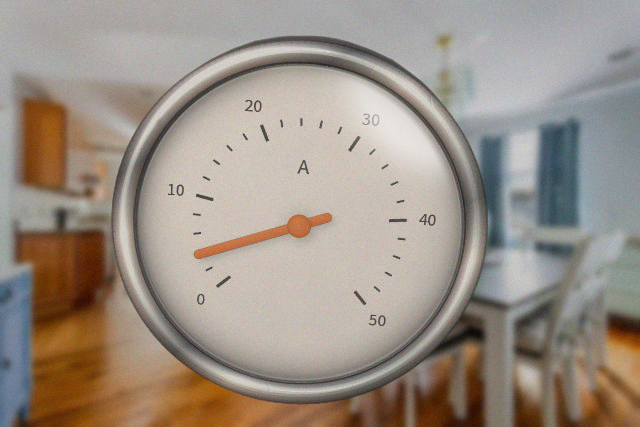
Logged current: 4 (A)
